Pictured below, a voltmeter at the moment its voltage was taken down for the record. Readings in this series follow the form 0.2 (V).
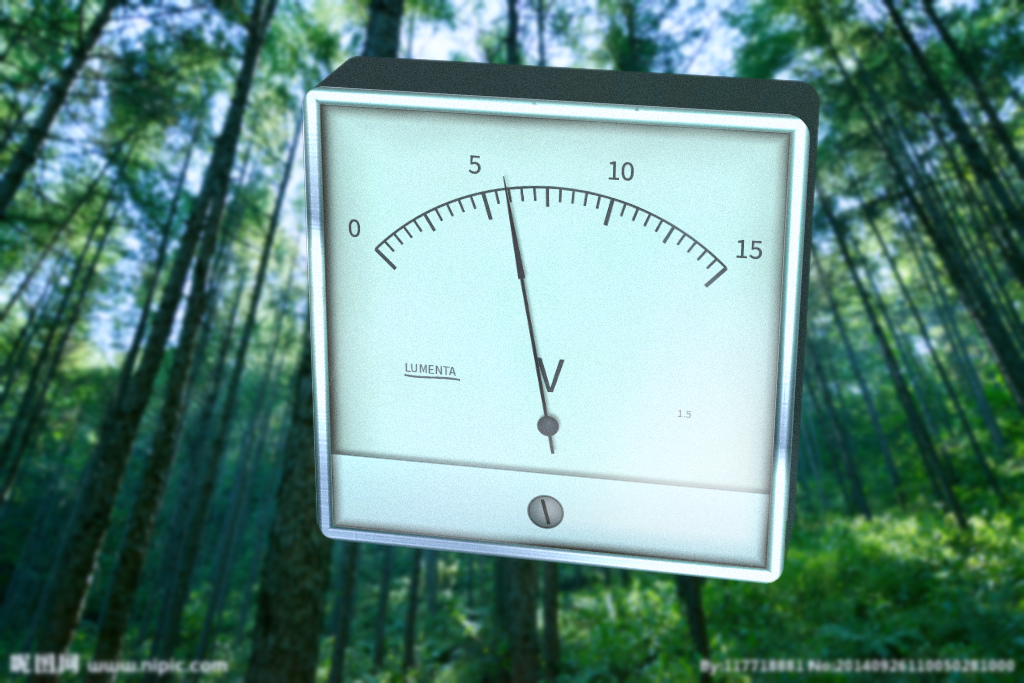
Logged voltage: 6 (V)
